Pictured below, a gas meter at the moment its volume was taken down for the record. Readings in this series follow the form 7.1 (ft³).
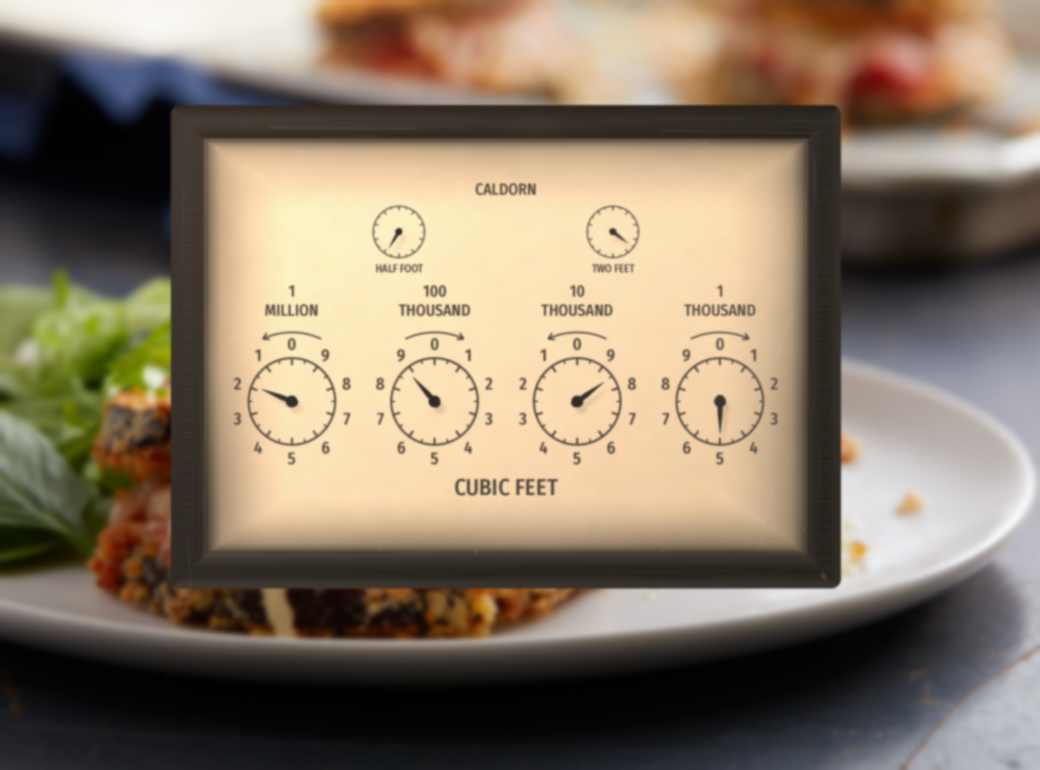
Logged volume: 188500 (ft³)
